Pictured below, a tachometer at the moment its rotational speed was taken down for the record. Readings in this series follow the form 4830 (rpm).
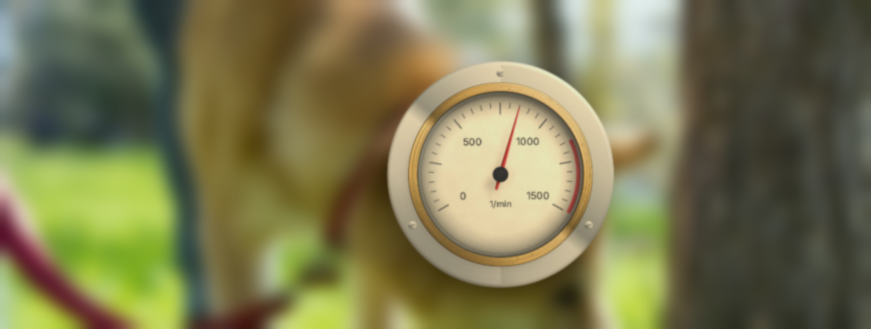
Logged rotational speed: 850 (rpm)
